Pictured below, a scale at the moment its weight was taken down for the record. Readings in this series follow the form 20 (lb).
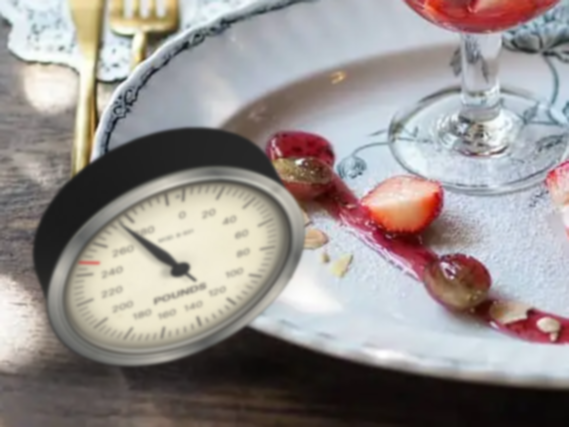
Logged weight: 276 (lb)
